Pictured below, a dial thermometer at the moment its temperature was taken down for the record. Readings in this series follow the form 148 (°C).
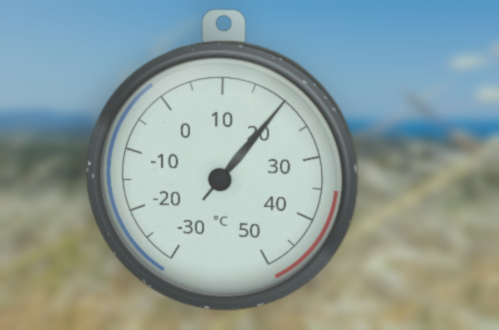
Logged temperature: 20 (°C)
